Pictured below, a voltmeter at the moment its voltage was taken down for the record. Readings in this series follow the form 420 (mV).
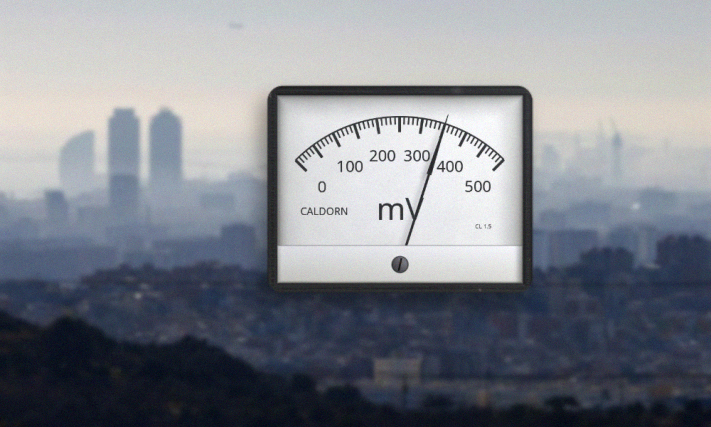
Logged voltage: 350 (mV)
